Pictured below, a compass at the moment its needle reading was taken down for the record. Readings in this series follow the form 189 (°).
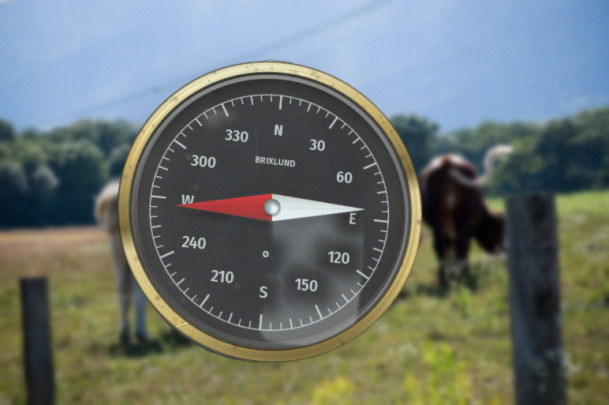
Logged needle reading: 265 (°)
